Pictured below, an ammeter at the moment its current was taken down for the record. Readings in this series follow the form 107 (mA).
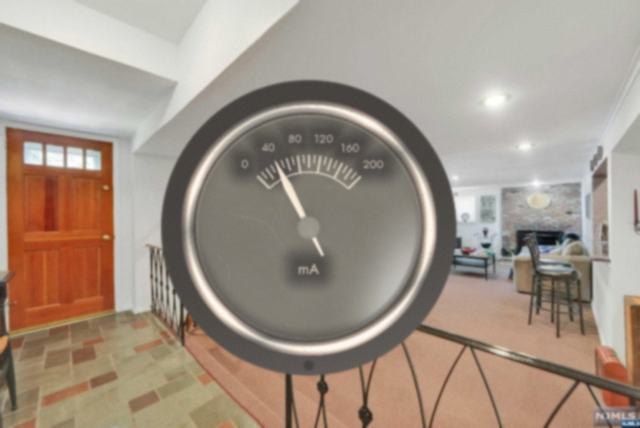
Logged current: 40 (mA)
